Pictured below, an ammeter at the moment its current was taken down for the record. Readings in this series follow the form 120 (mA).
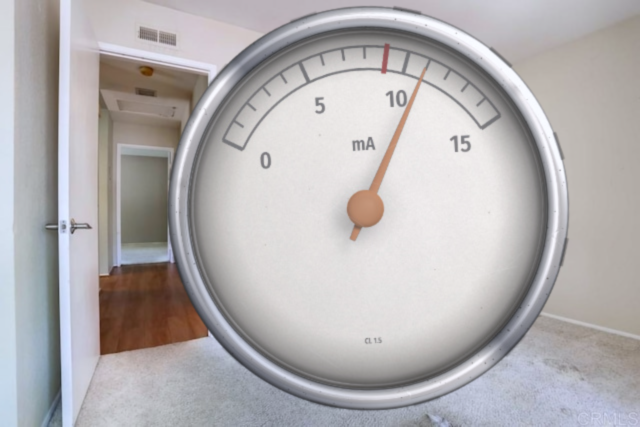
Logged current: 11 (mA)
